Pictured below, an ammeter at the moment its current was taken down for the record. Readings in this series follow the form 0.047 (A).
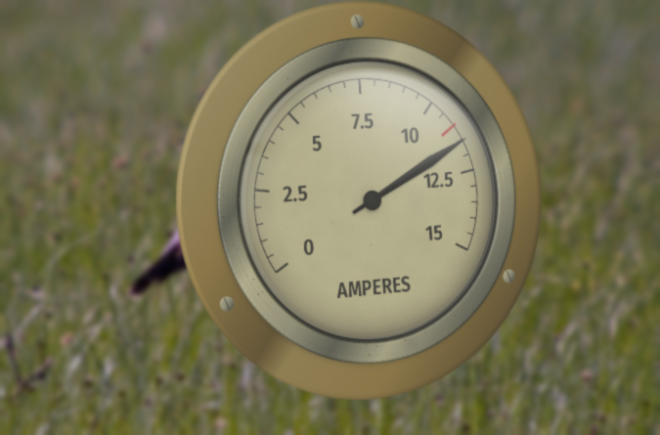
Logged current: 11.5 (A)
